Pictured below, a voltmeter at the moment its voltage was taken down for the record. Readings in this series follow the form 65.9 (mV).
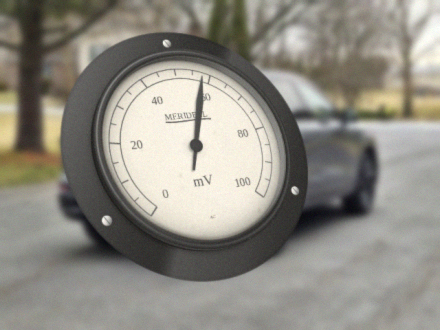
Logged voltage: 57.5 (mV)
